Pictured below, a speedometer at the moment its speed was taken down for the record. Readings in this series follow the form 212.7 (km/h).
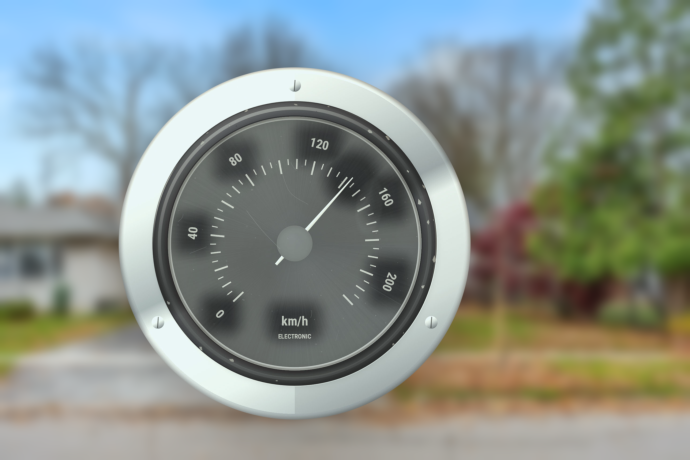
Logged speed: 142.5 (km/h)
